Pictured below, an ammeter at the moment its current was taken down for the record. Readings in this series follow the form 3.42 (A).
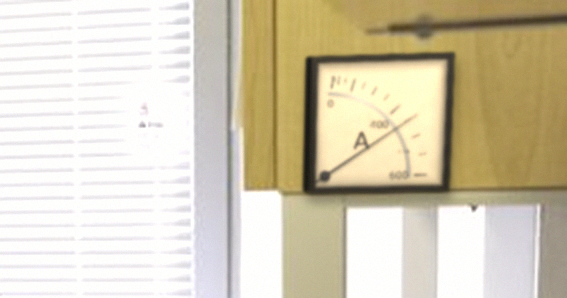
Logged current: 450 (A)
